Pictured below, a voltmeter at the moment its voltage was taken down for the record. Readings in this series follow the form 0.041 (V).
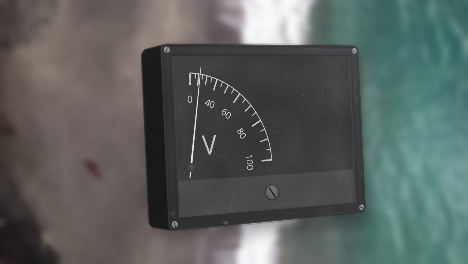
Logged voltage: 20 (V)
